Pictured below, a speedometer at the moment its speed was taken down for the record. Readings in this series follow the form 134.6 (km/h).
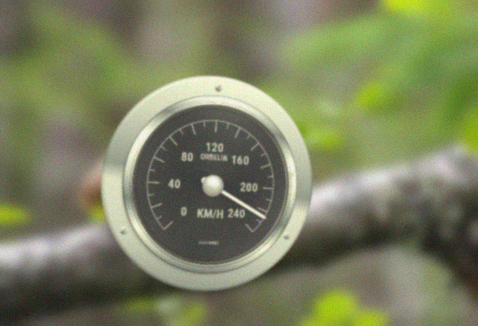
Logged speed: 225 (km/h)
